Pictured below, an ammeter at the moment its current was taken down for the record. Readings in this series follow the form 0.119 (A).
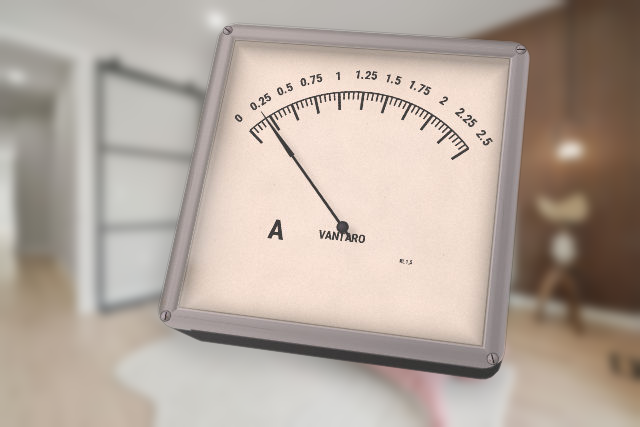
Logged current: 0.2 (A)
